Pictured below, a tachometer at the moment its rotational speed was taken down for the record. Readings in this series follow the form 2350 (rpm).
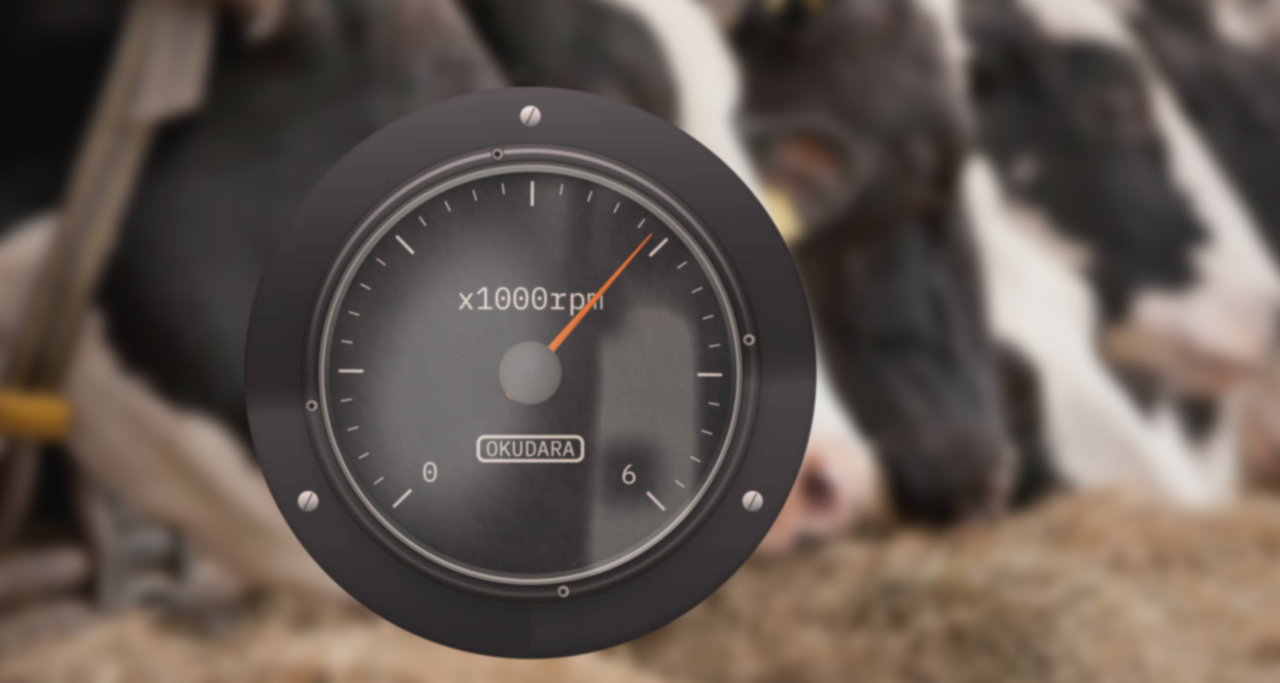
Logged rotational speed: 3900 (rpm)
